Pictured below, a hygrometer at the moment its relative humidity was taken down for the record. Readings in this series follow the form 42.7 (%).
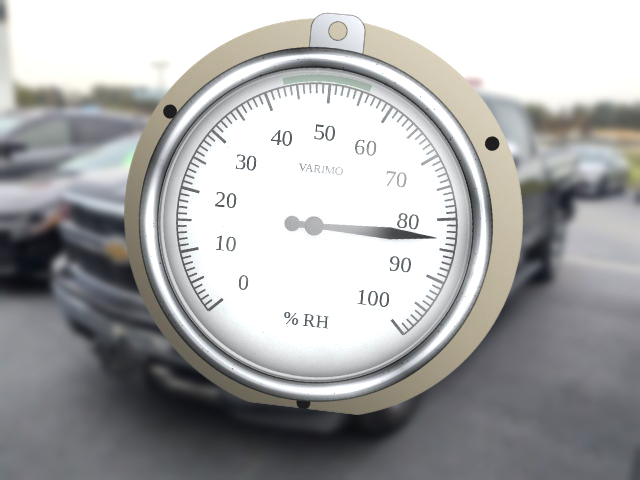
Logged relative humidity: 83 (%)
